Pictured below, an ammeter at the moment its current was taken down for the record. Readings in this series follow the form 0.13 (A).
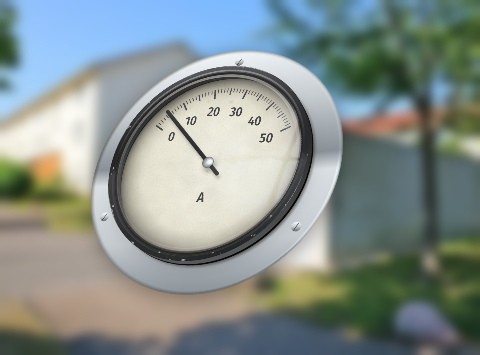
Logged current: 5 (A)
